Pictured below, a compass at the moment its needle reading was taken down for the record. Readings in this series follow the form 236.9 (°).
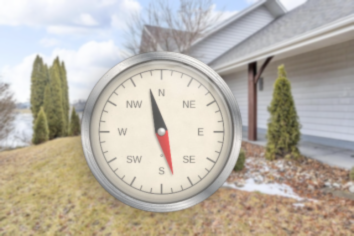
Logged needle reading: 165 (°)
